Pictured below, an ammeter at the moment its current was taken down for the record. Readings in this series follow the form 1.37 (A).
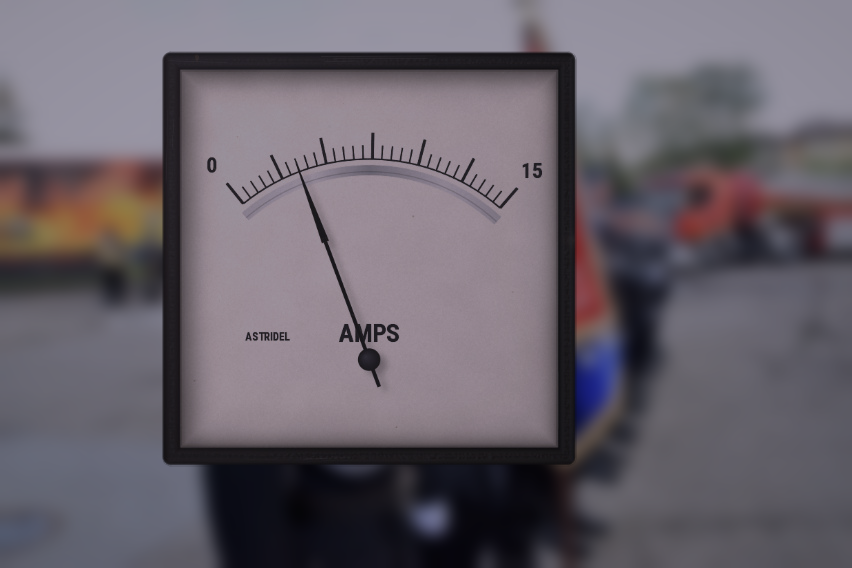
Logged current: 3.5 (A)
